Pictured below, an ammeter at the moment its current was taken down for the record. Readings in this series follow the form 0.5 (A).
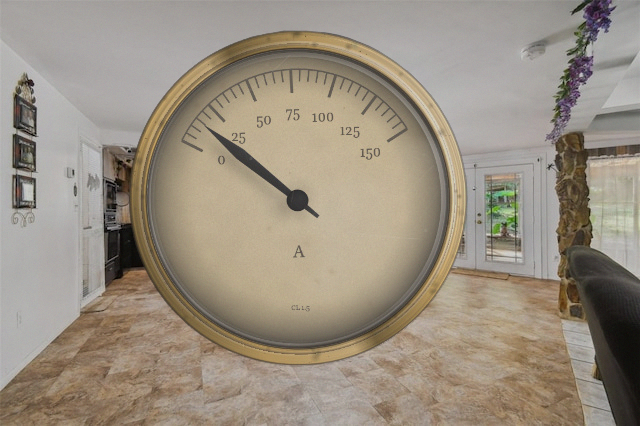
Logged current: 15 (A)
